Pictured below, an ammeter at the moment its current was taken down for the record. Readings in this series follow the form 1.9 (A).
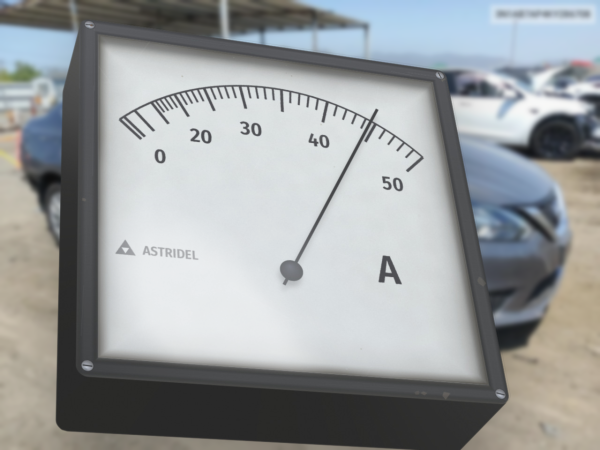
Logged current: 44.5 (A)
